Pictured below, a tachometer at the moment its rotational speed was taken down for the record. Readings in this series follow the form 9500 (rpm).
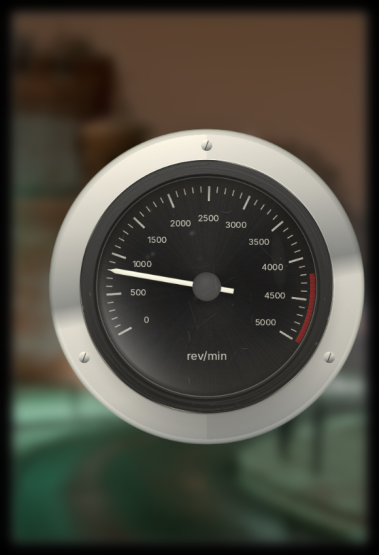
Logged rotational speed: 800 (rpm)
